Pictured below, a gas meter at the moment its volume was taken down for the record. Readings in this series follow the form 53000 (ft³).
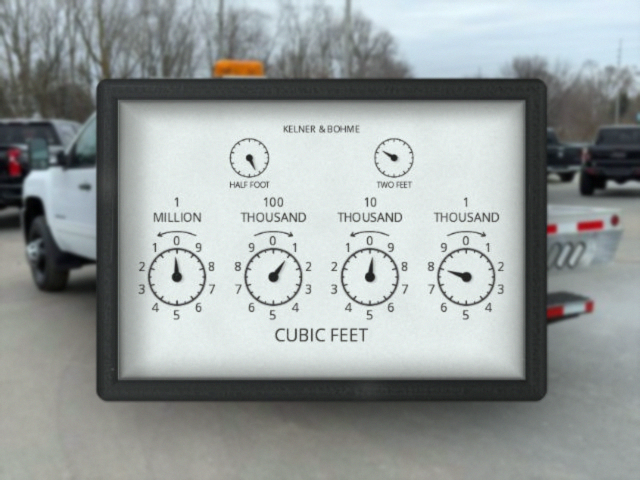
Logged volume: 9800 (ft³)
